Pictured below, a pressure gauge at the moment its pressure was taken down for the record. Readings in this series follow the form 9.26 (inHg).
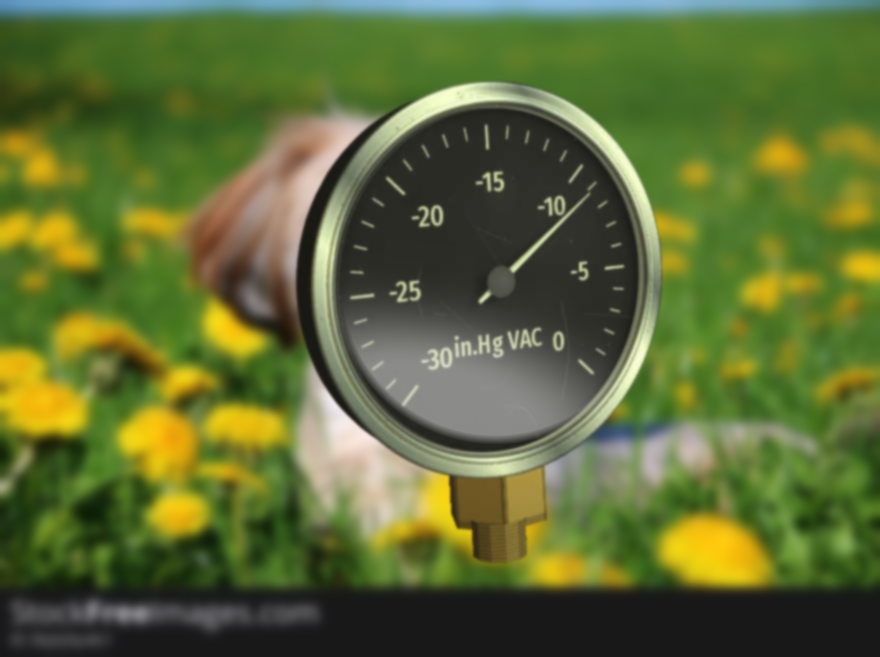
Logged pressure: -9 (inHg)
